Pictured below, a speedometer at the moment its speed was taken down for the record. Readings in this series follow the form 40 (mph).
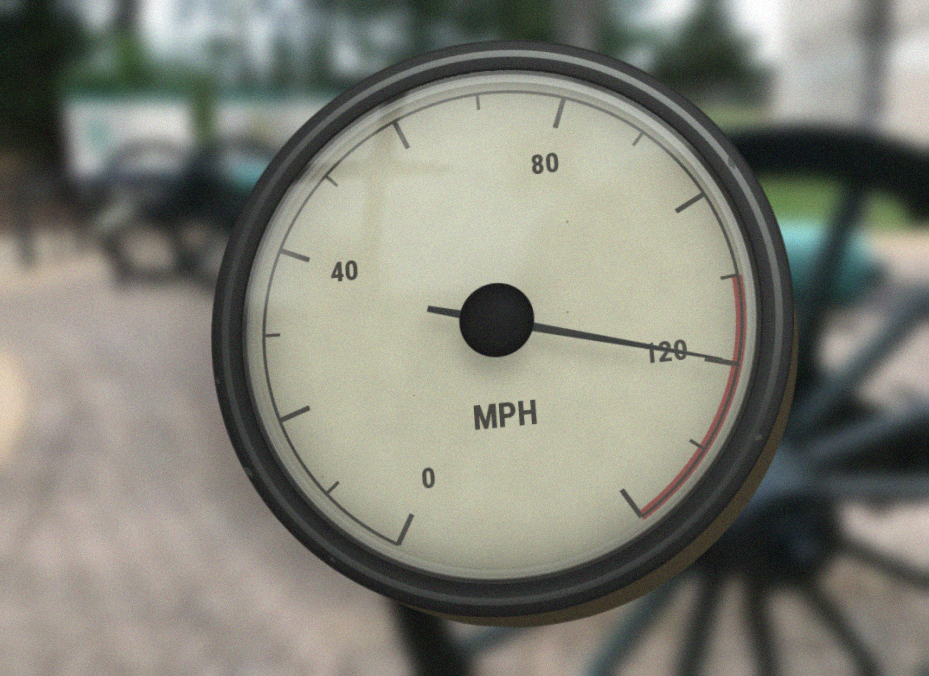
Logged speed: 120 (mph)
